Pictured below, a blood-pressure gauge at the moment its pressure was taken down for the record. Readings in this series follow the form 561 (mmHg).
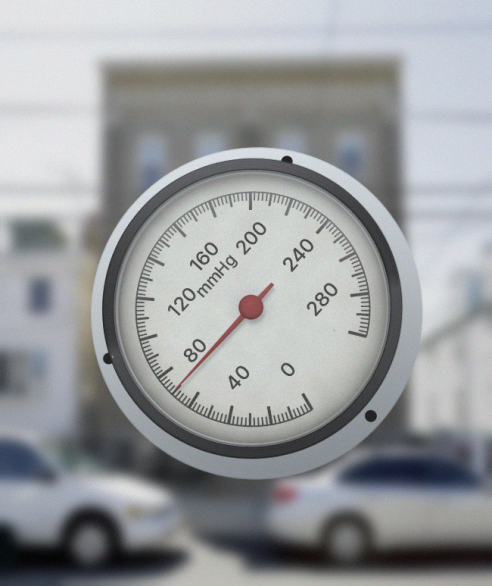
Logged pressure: 70 (mmHg)
